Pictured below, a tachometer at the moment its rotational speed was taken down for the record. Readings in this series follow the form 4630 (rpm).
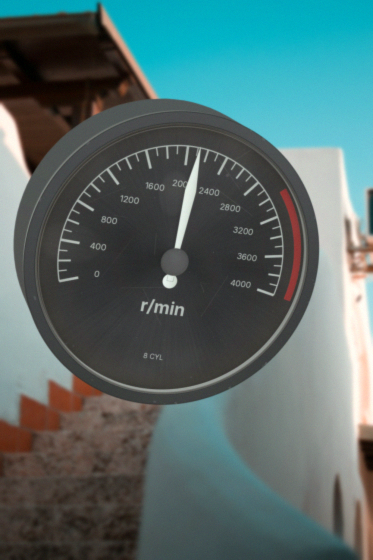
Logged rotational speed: 2100 (rpm)
